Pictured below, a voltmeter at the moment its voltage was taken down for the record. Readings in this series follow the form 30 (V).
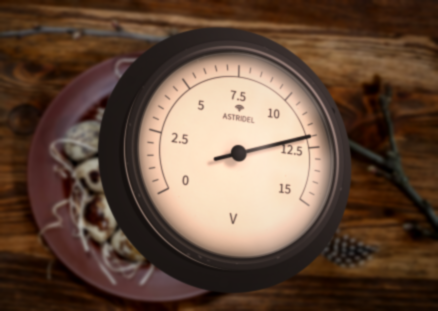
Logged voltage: 12 (V)
